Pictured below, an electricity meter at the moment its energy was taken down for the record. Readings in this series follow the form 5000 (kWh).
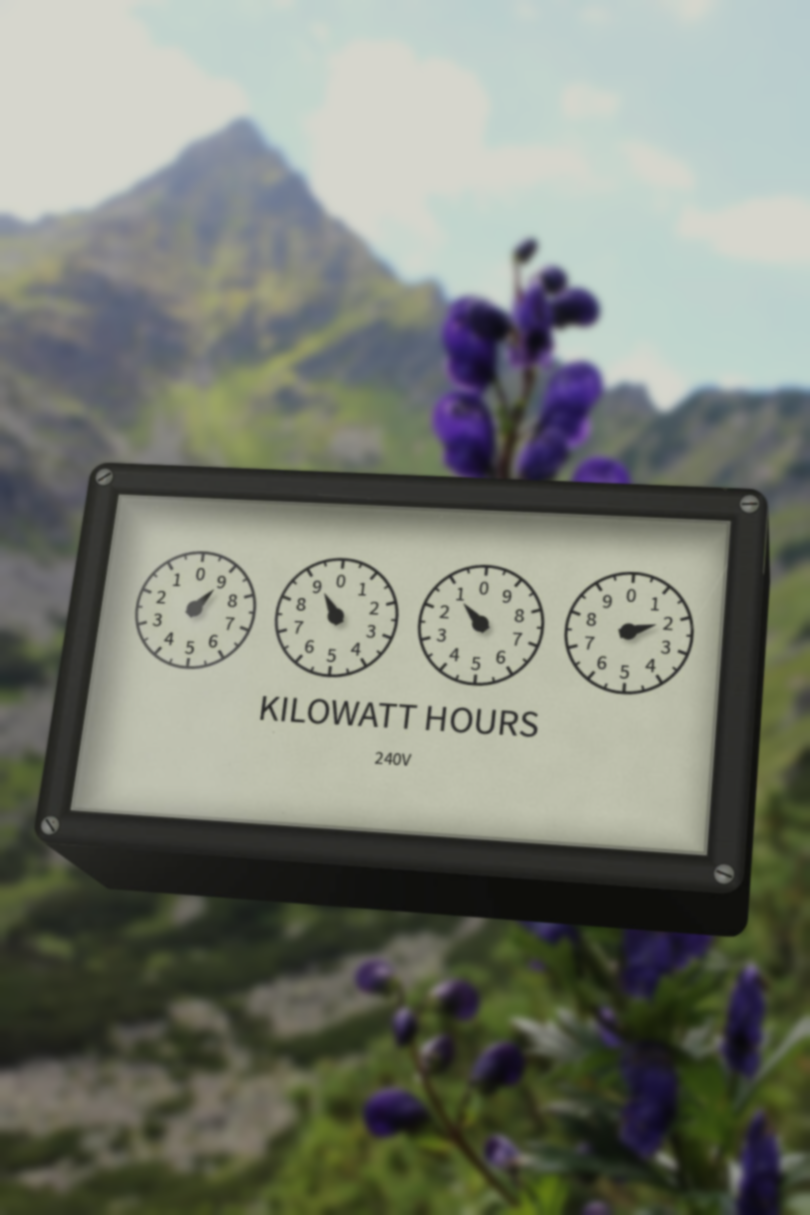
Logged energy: 8912 (kWh)
